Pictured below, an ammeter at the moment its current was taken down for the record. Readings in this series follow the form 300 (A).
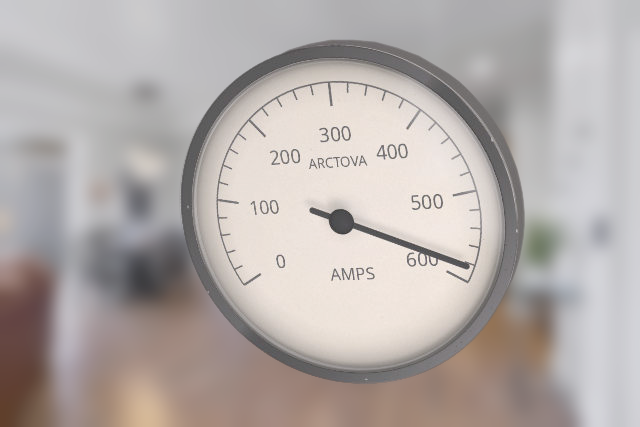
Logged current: 580 (A)
